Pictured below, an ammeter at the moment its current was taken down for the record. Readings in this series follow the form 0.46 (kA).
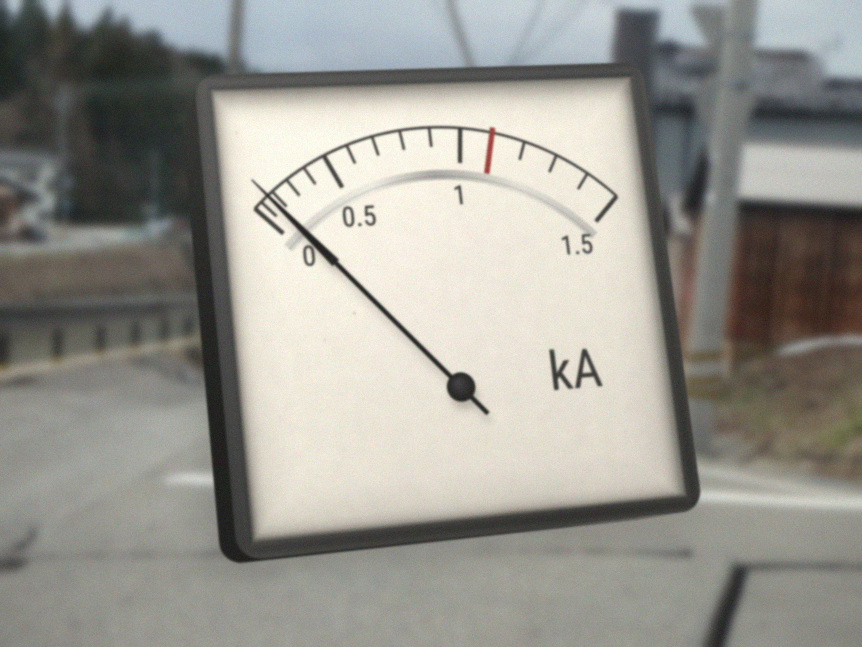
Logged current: 0.15 (kA)
